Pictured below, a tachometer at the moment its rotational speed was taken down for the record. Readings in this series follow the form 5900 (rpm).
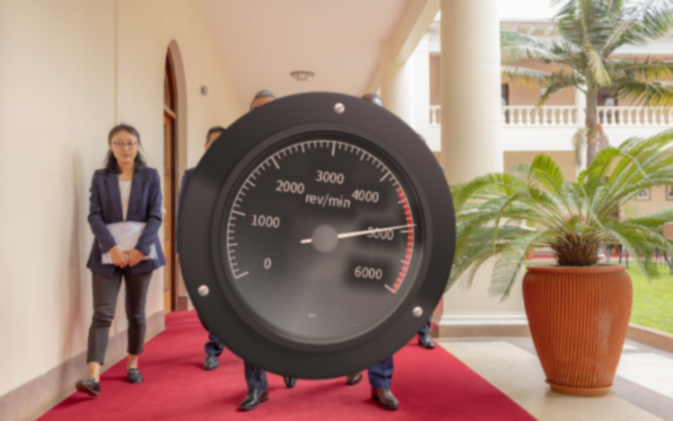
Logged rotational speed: 4900 (rpm)
